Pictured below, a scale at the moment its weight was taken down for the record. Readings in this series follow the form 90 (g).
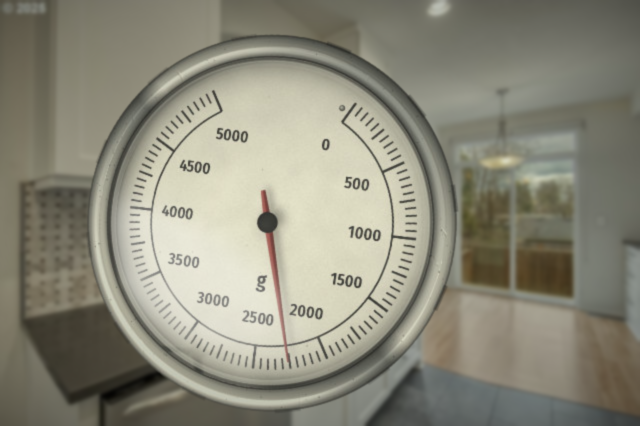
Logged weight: 2250 (g)
